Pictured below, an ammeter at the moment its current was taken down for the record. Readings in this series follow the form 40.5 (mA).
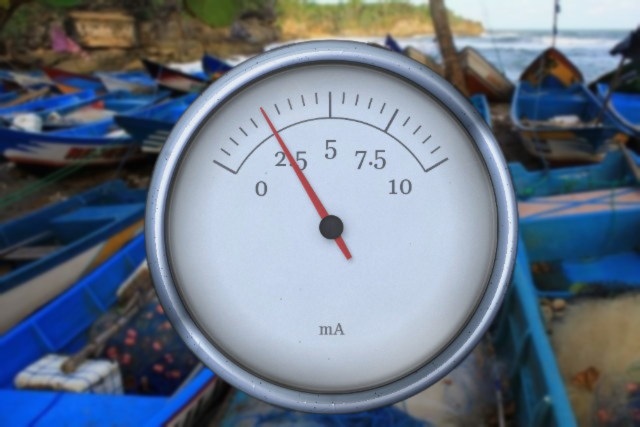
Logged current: 2.5 (mA)
